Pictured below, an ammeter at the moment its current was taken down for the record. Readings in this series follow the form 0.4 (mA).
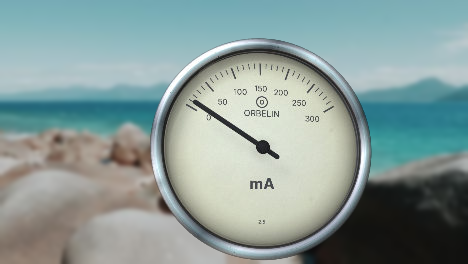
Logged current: 10 (mA)
